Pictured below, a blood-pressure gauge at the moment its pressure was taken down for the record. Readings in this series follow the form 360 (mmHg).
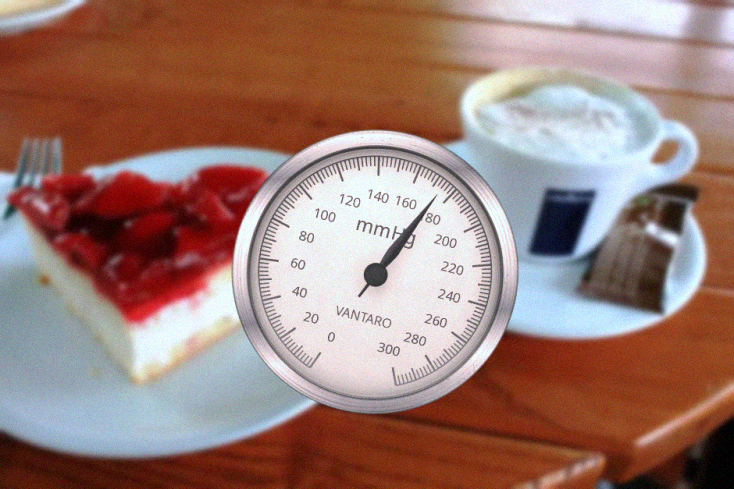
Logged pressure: 174 (mmHg)
